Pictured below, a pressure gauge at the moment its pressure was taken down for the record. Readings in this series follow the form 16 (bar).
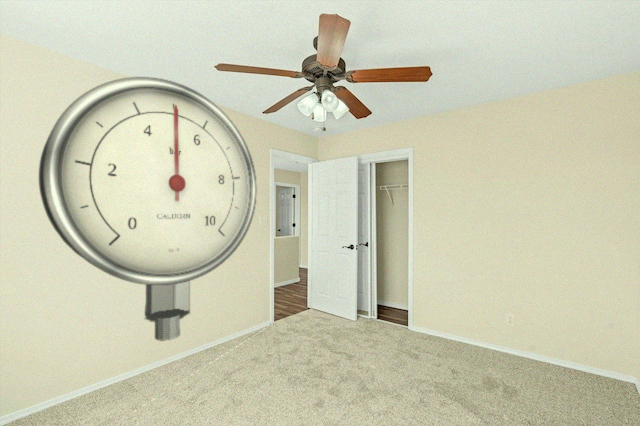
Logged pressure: 5 (bar)
